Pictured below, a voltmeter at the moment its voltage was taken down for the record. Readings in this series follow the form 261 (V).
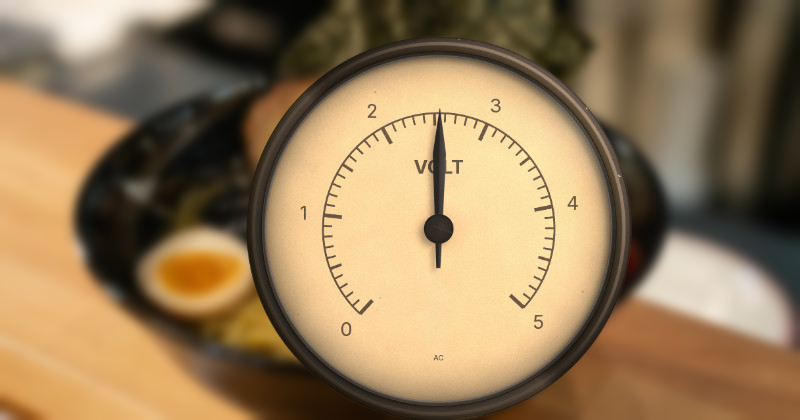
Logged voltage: 2.55 (V)
